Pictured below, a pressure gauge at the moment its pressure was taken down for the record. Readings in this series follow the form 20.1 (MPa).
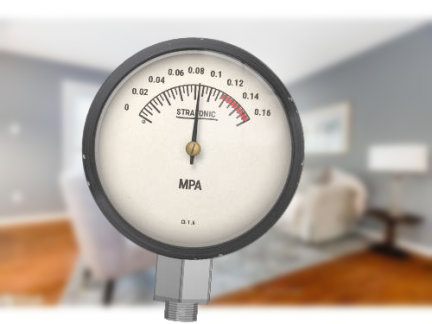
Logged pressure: 0.085 (MPa)
